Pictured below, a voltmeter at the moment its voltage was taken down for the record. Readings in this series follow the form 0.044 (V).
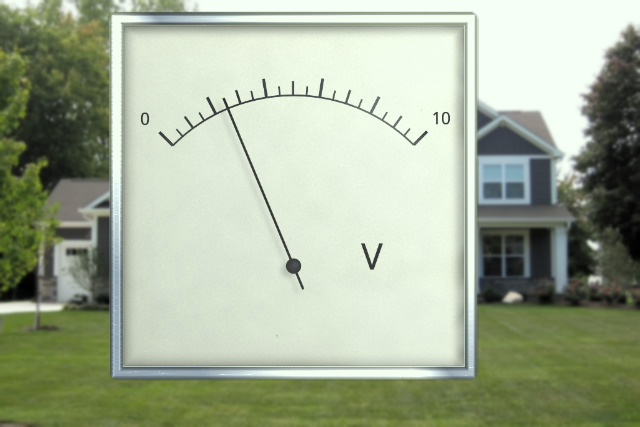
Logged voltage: 2.5 (V)
